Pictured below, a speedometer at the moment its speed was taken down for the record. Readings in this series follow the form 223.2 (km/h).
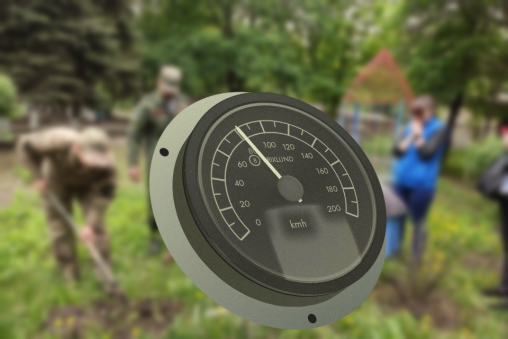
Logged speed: 80 (km/h)
